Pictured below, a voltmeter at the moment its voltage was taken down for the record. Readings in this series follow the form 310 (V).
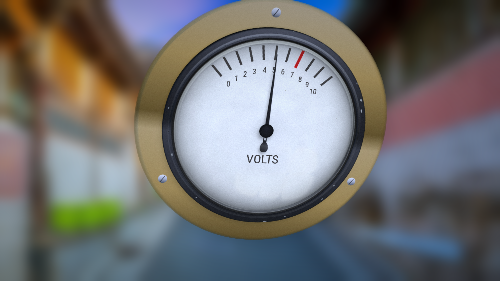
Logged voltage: 5 (V)
